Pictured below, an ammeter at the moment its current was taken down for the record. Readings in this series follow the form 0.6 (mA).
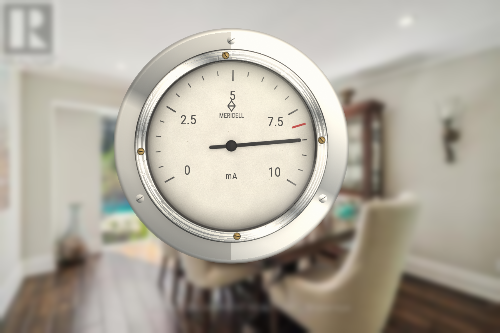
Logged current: 8.5 (mA)
